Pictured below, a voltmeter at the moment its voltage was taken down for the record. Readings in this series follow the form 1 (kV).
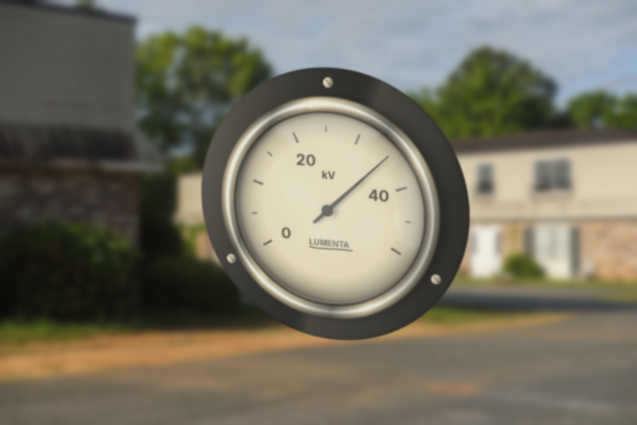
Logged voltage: 35 (kV)
